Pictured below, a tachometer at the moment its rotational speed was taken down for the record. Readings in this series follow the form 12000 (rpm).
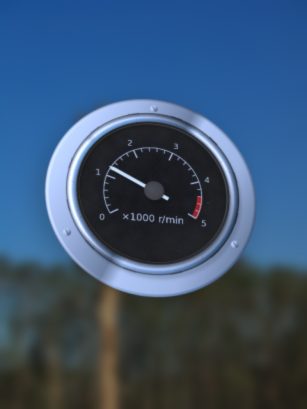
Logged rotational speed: 1200 (rpm)
